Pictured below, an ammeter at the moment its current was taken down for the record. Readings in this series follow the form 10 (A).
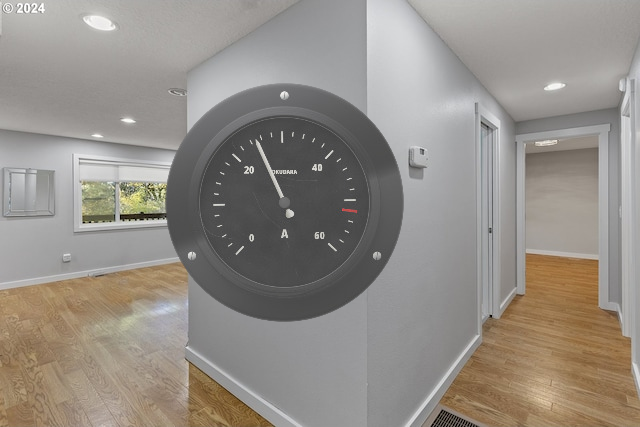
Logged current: 25 (A)
